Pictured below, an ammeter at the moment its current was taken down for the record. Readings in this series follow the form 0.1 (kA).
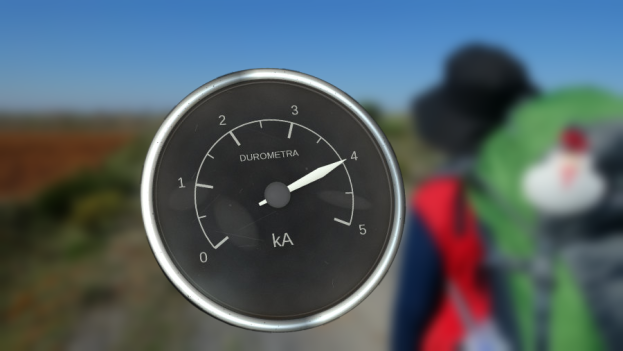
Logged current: 4 (kA)
